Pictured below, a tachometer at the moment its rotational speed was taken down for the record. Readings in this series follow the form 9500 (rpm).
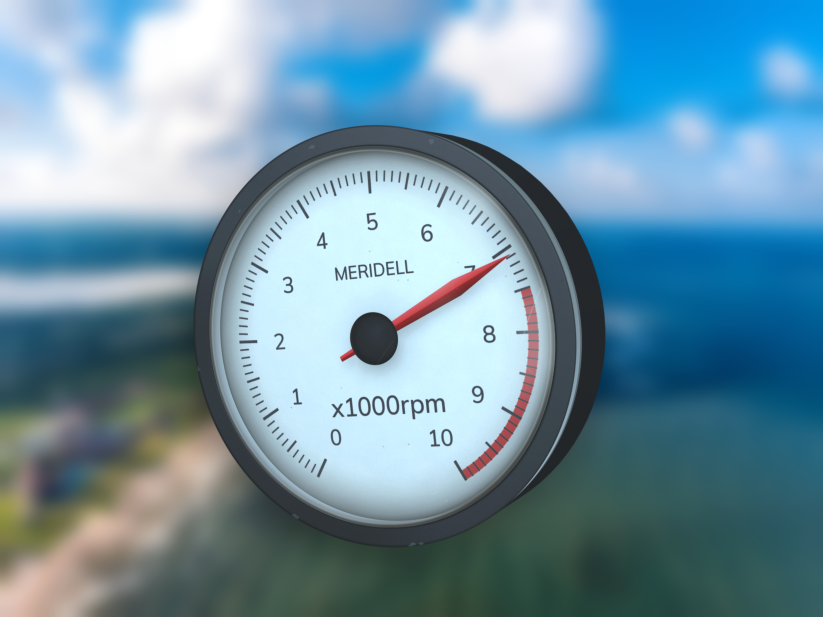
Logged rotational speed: 7100 (rpm)
